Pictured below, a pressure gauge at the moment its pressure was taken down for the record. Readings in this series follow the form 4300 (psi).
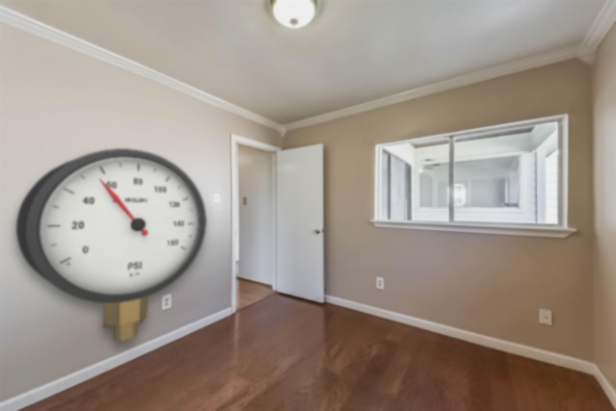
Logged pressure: 55 (psi)
